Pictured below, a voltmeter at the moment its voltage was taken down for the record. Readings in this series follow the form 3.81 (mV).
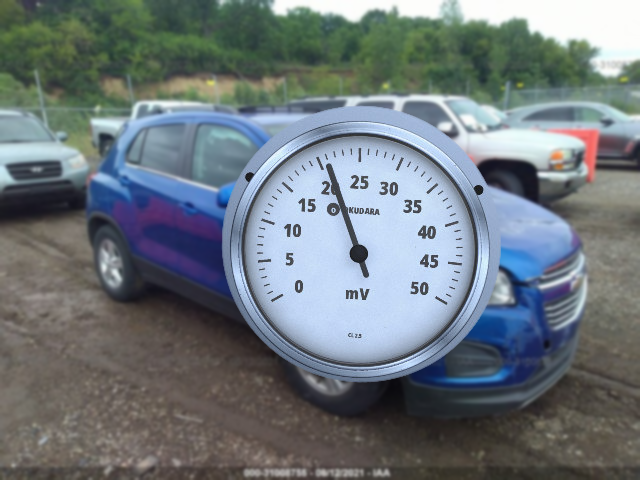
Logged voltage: 21 (mV)
